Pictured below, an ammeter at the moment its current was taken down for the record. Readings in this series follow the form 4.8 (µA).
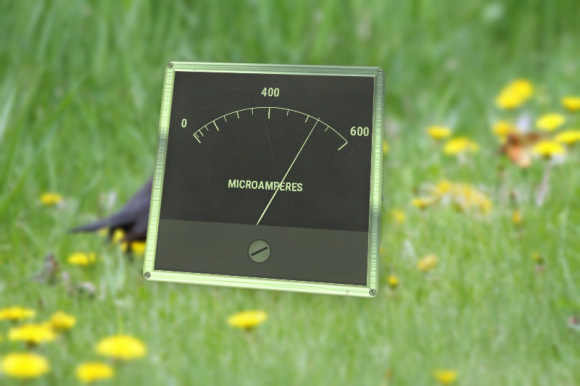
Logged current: 525 (µA)
